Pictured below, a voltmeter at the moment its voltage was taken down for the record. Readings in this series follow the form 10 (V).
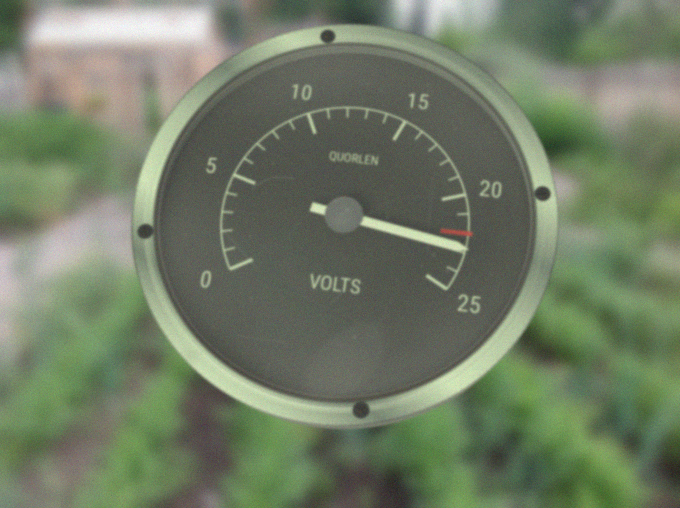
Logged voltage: 23 (V)
